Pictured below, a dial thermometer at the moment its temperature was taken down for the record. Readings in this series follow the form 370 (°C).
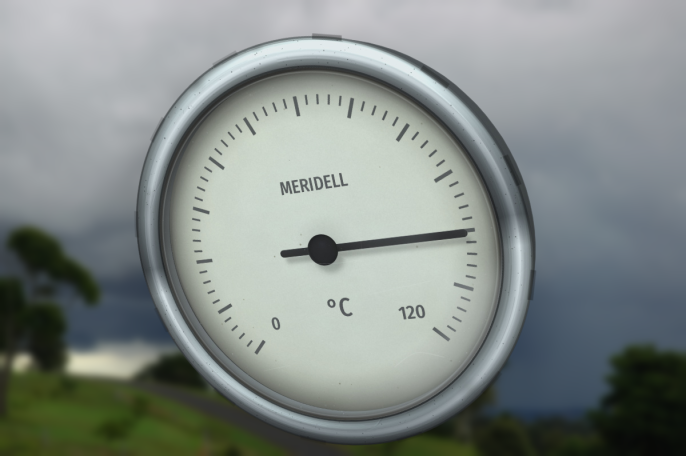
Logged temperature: 100 (°C)
